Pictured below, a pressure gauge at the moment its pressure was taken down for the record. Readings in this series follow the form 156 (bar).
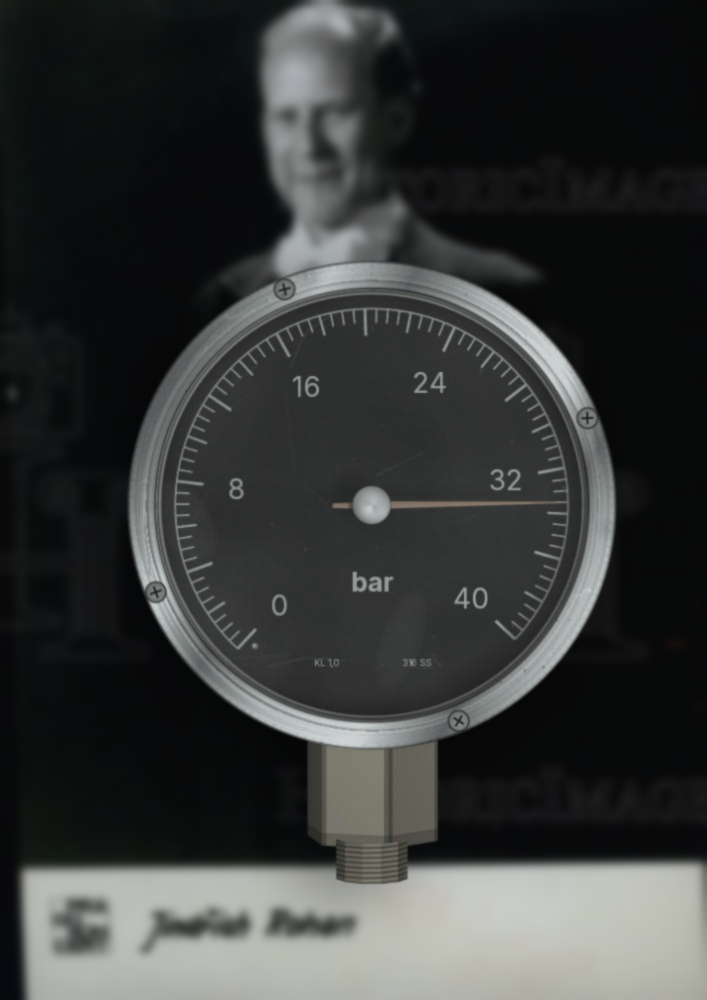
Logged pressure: 33.5 (bar)
